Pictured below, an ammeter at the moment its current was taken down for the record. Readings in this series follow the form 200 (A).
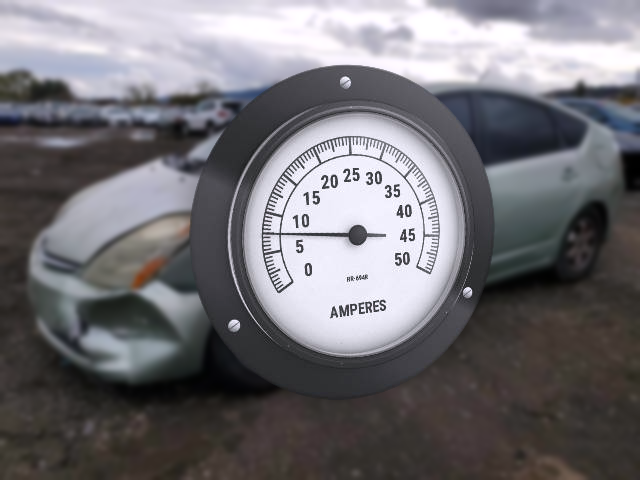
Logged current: 7.5 (A)
